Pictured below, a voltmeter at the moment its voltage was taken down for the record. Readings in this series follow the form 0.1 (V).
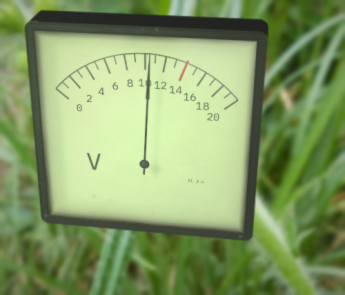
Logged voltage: 10.5 (V)
